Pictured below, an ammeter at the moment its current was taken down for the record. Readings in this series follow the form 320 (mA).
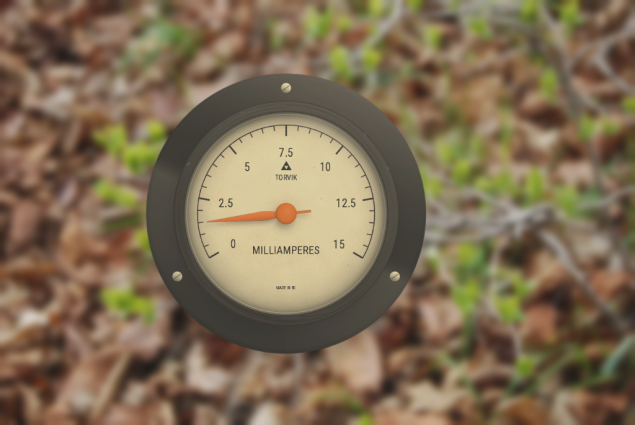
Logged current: 1.5 (mA)
